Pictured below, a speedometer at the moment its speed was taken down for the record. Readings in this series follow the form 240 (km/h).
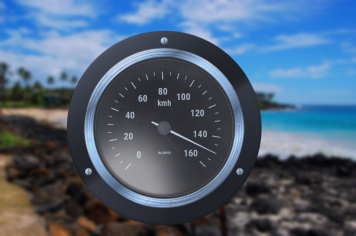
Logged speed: 150 (km/h)
